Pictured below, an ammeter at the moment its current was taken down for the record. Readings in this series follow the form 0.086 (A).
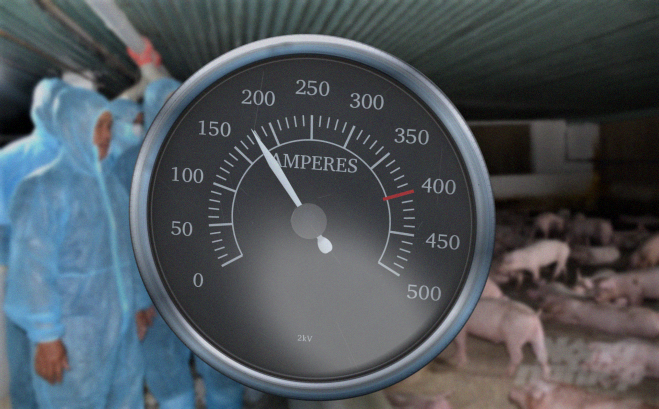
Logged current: 180 (A)
